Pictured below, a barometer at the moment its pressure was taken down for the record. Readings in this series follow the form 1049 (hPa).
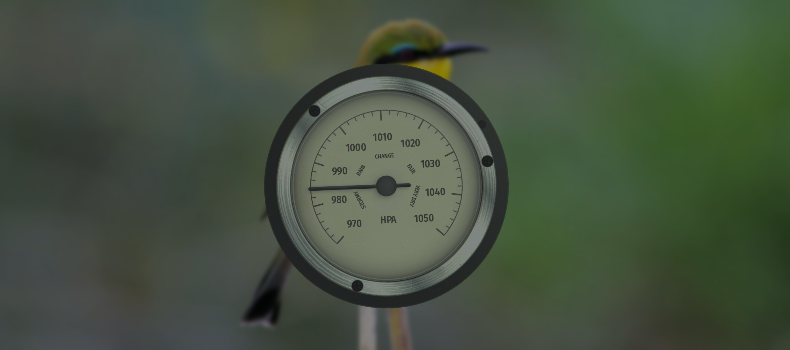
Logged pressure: 984 (hPa)
